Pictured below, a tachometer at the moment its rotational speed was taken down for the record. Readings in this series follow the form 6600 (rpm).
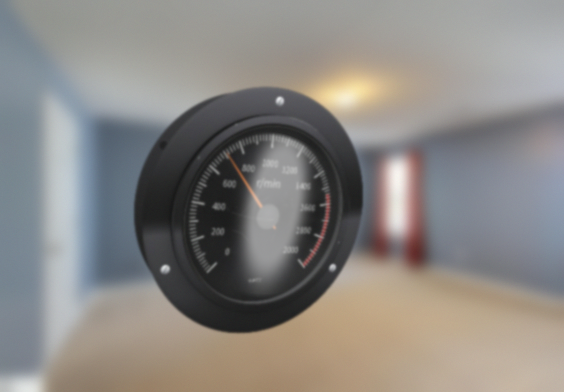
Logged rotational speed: 700 (rpm)
